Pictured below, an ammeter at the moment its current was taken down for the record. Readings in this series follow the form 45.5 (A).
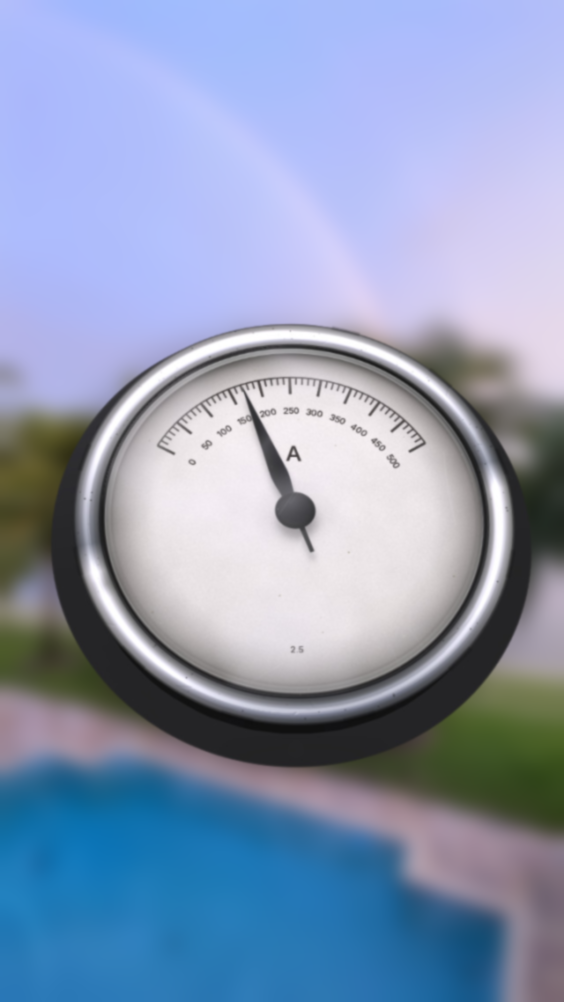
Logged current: 170 (A)
